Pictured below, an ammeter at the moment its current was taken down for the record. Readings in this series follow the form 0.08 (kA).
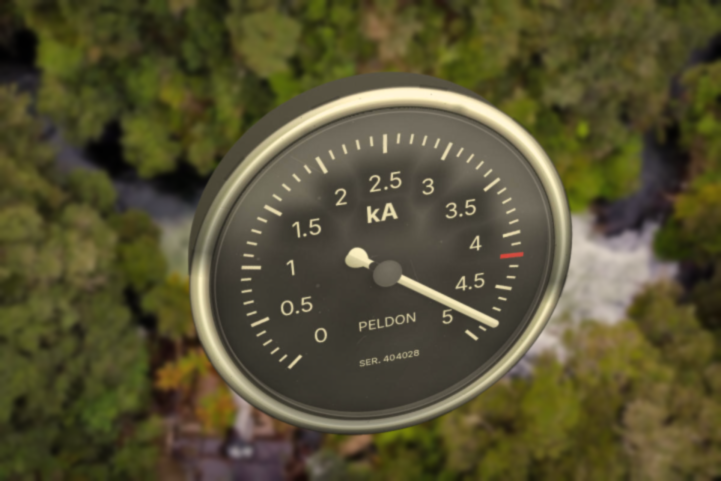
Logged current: 4.8 (kA)
